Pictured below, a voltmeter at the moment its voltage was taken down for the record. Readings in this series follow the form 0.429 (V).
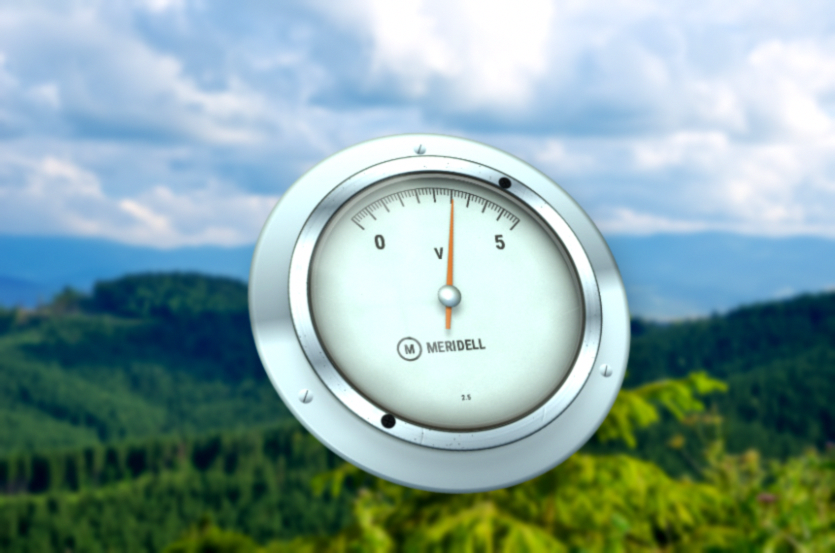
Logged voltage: 3 (V)
